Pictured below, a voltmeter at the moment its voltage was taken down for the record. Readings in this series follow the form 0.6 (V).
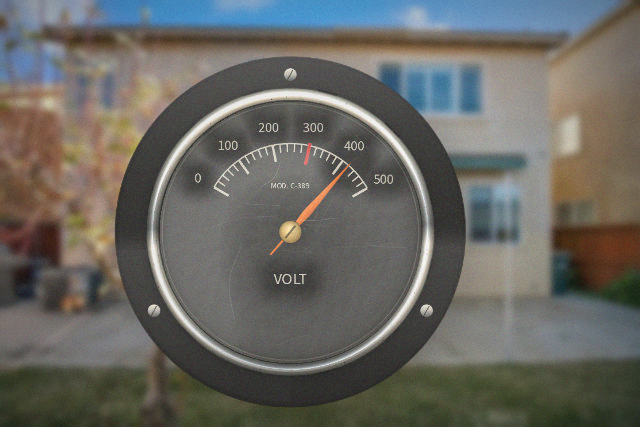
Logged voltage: 420 (V)
